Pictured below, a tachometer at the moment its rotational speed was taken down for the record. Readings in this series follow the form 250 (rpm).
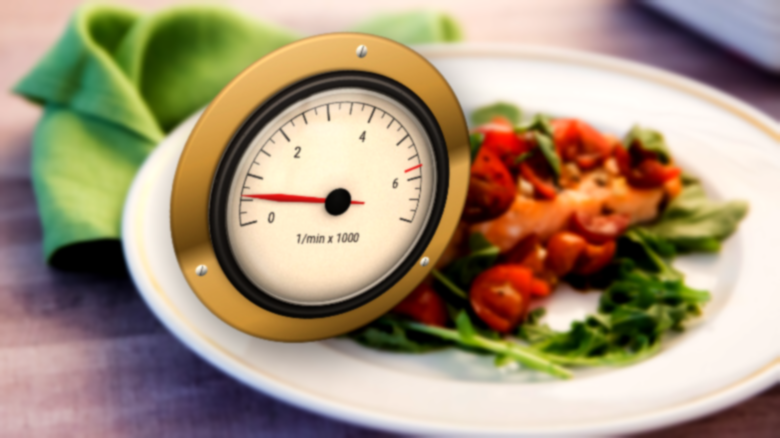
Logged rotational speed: 625 (rpm)
